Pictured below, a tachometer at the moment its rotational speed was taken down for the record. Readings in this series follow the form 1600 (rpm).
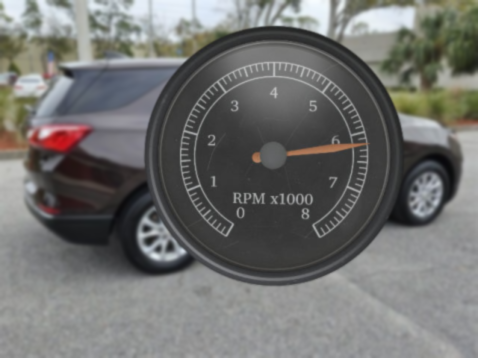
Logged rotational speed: 6200 (rpm)
